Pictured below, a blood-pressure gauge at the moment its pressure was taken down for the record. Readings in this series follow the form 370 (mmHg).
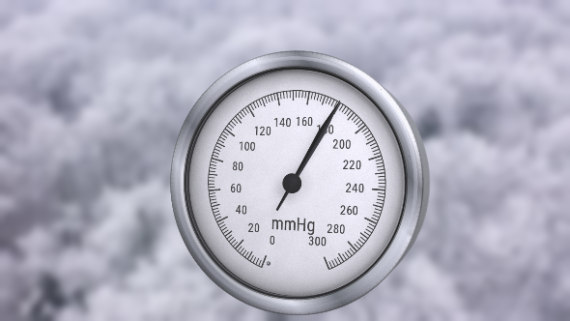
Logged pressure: 180 (mmHg)
